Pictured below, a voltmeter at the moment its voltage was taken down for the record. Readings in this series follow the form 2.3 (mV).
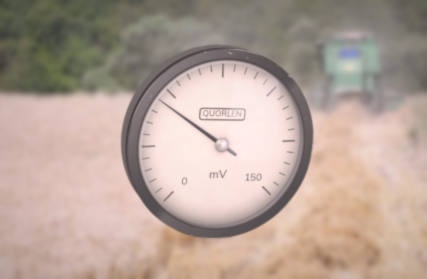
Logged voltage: 45 (mV)
